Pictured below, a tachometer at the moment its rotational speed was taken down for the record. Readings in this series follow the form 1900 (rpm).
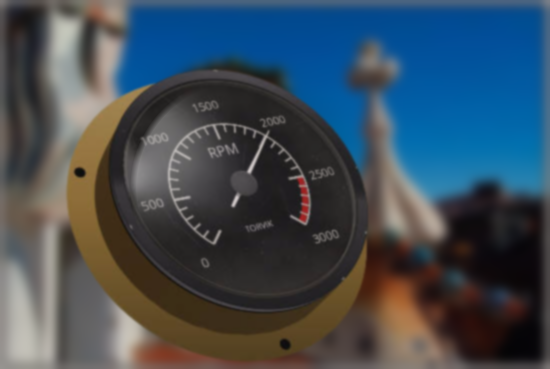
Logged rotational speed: 2000 (rpm)
